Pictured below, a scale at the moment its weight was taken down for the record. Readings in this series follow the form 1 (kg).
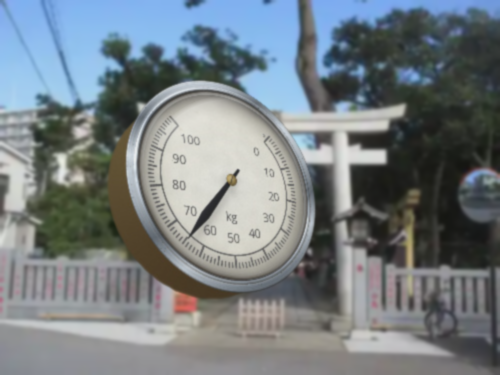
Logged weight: 65 (kg)
